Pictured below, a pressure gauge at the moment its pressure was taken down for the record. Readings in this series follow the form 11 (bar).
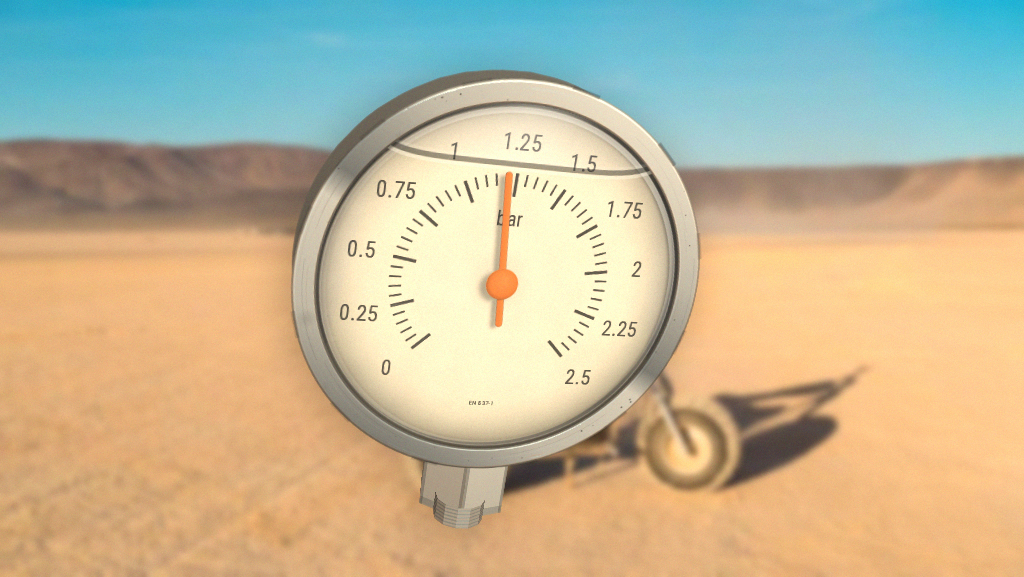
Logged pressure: 1.2 (bar)
